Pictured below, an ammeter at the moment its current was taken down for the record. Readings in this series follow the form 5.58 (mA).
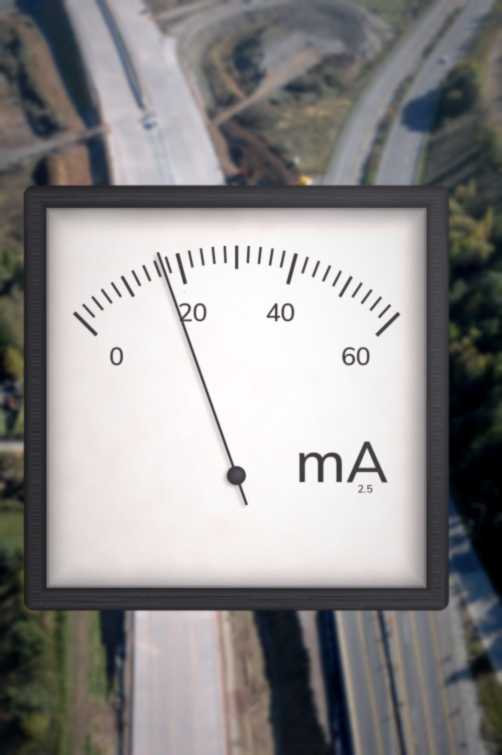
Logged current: 17 (mA)
